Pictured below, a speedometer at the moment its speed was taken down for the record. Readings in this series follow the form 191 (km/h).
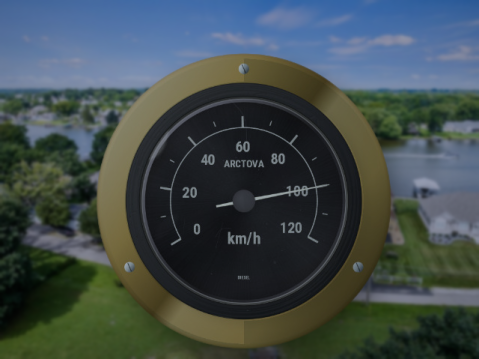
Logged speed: 100 (km/h)
